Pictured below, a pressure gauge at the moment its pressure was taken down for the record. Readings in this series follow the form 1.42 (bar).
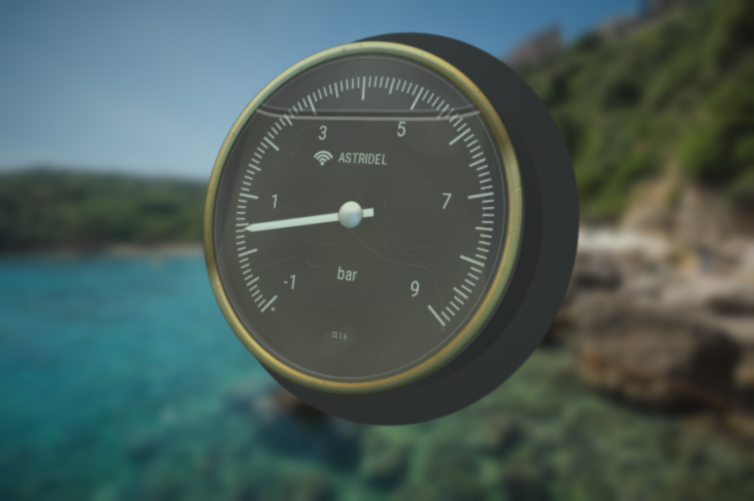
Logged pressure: 0.4 (bar)
